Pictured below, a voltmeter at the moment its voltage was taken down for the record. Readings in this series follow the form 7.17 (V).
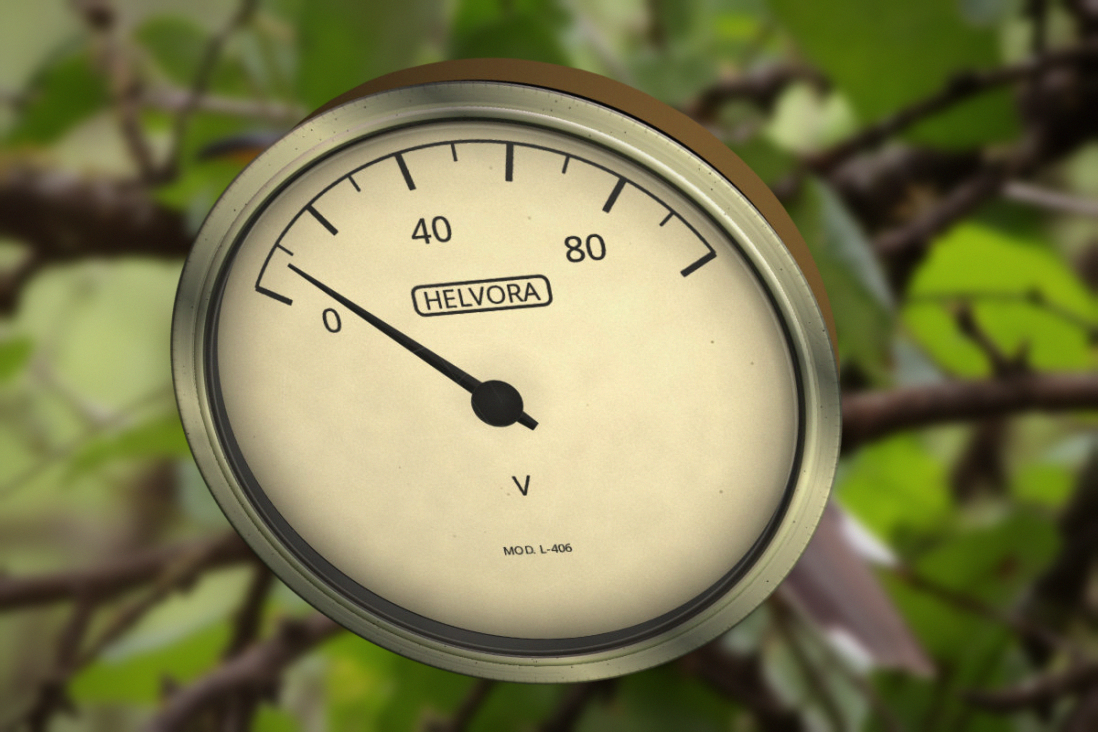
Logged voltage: 10 (V)
